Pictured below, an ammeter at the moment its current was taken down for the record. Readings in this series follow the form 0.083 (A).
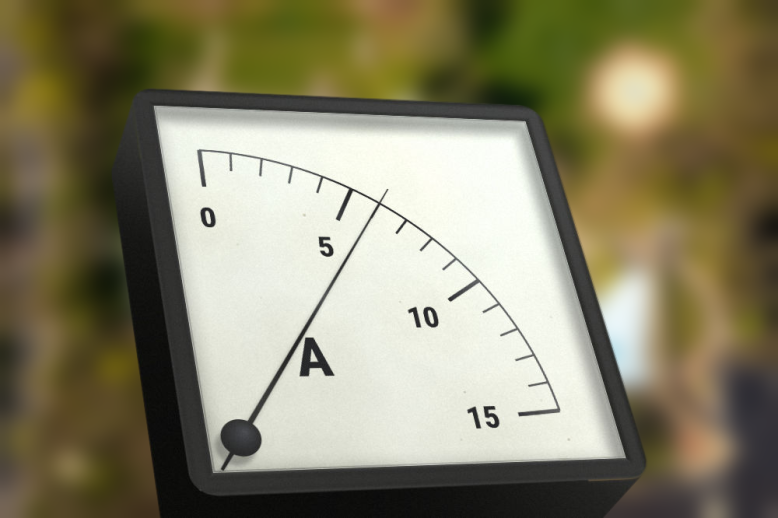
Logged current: 6 (A)
